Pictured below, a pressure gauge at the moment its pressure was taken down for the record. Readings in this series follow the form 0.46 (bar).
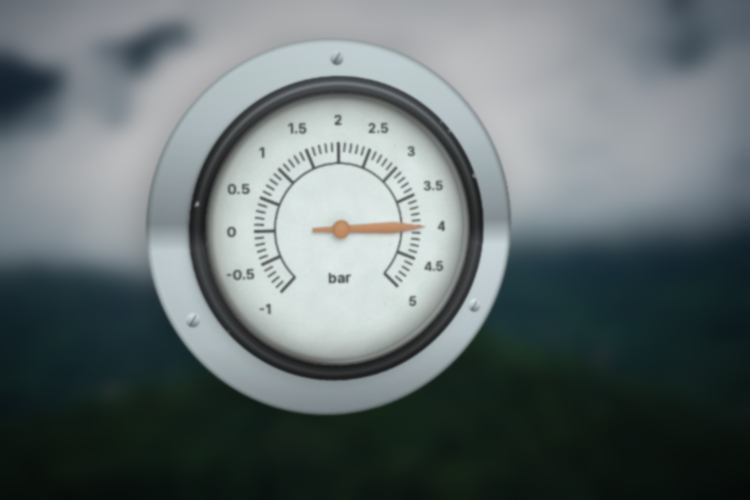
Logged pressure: 4 (bar)
